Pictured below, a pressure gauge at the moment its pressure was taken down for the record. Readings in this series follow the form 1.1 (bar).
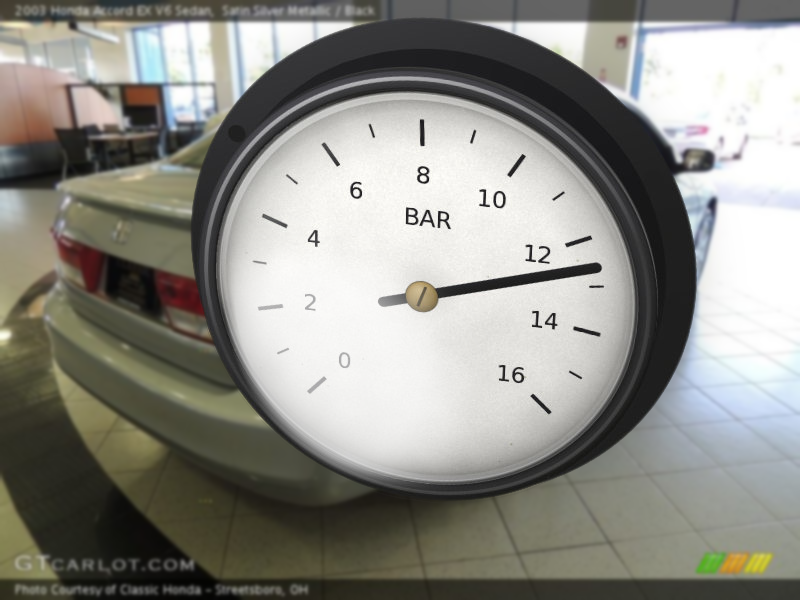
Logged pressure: 12.5 (bar)
